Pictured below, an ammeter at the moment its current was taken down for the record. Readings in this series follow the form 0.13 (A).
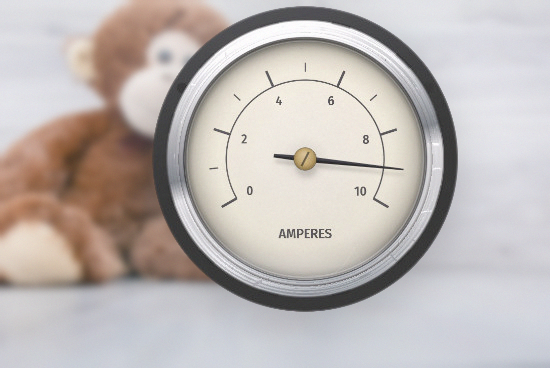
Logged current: 9 (A)
